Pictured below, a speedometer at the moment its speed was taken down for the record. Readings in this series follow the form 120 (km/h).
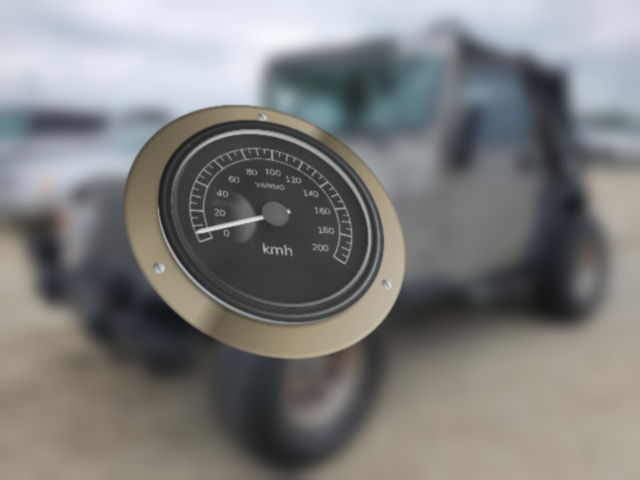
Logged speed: 5 (km/h)
